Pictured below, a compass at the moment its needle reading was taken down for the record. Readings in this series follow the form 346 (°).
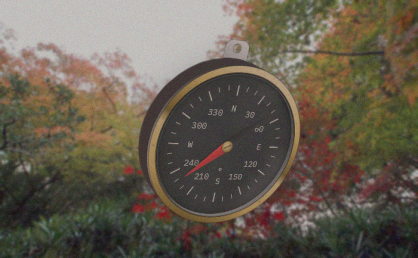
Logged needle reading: 230 (°)
